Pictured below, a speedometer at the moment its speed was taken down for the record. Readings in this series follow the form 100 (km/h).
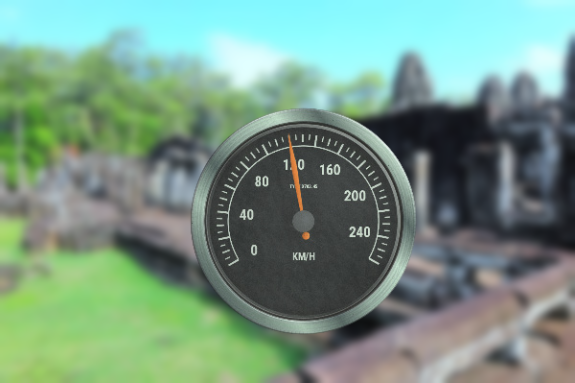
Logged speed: 120 (km/h)
